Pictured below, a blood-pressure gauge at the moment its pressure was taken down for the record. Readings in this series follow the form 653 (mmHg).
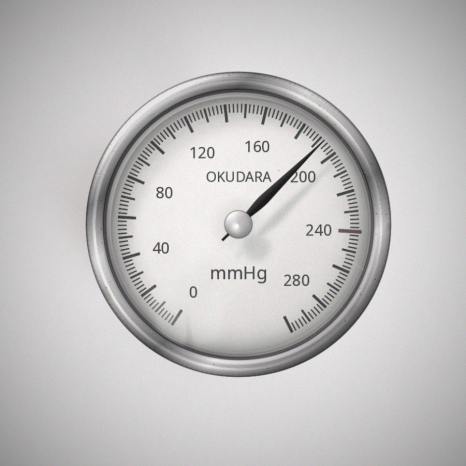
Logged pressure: 192 (mmHg)
